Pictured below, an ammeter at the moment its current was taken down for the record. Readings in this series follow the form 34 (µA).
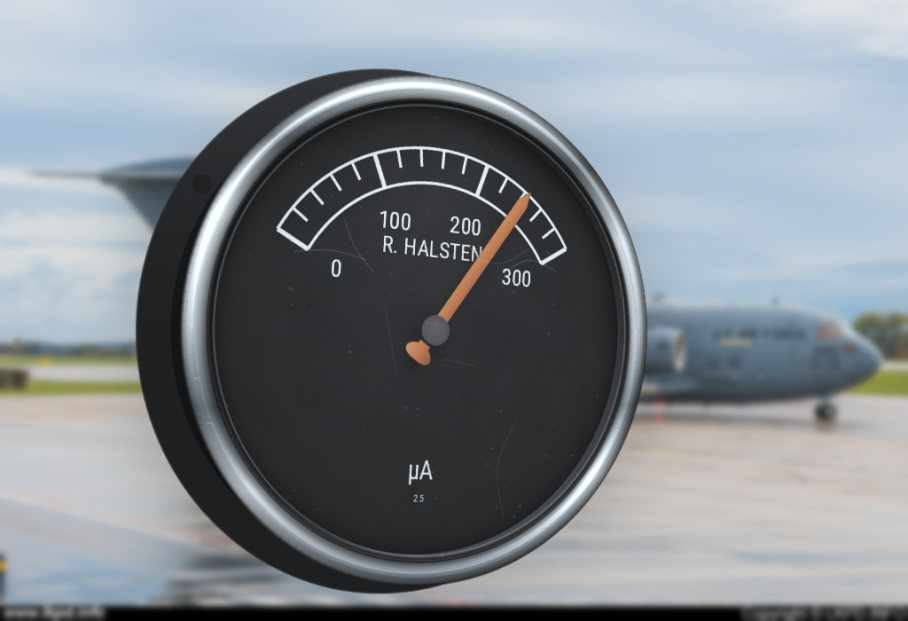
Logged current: 240 (µA)
